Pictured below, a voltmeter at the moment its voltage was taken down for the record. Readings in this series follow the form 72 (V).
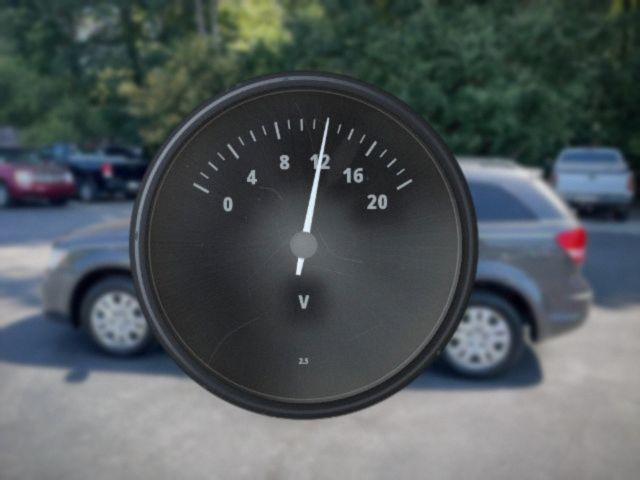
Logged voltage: 12 (V)
